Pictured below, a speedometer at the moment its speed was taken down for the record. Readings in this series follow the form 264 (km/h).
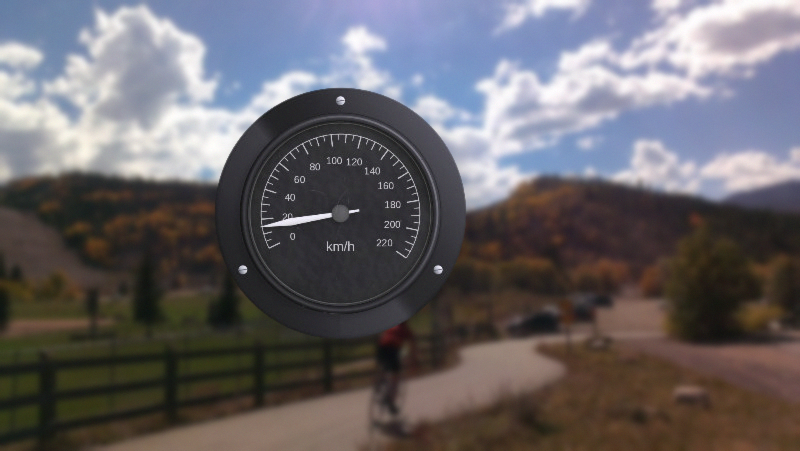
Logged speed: 15 (km/h)
